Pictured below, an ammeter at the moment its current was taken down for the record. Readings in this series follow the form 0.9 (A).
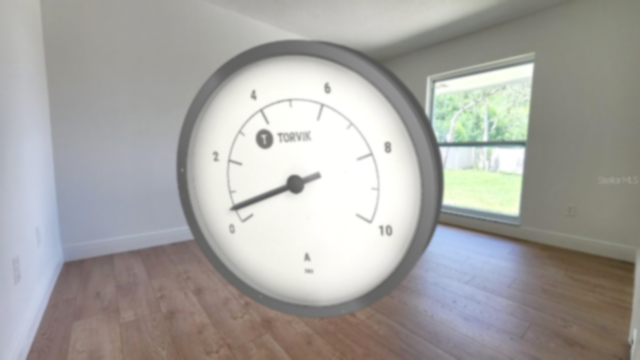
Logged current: 0.5 (A)
